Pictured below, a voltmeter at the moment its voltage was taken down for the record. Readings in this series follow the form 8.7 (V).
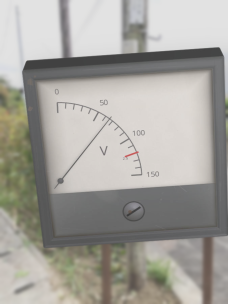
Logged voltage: 65 (V)
